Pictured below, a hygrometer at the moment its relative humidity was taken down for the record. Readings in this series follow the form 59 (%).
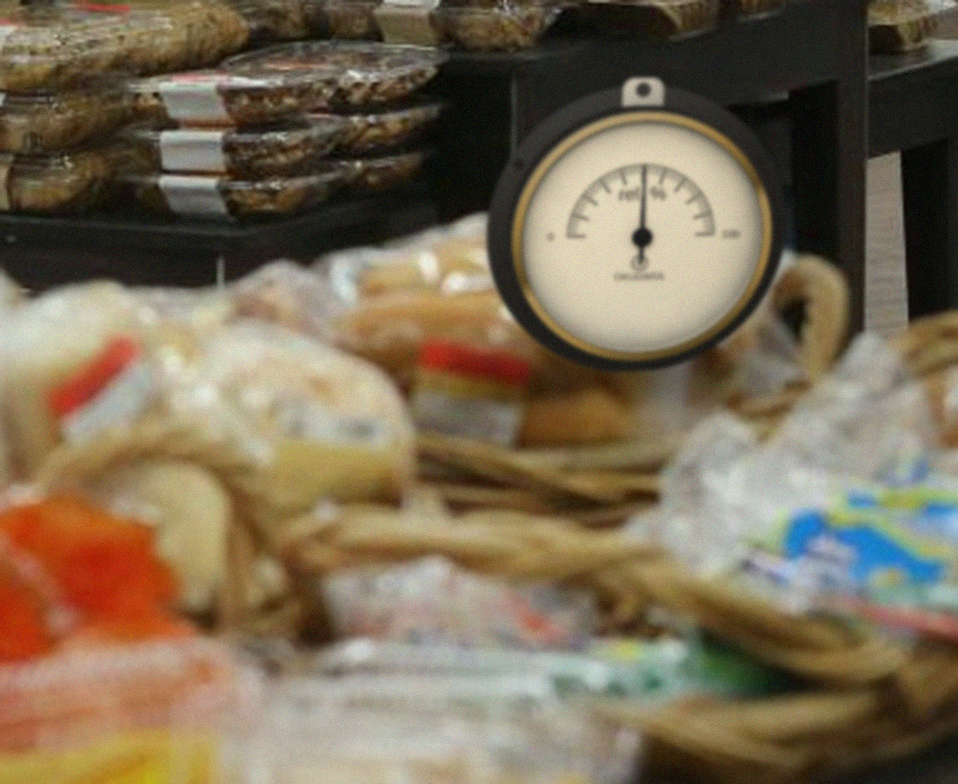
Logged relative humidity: 50 (%)
